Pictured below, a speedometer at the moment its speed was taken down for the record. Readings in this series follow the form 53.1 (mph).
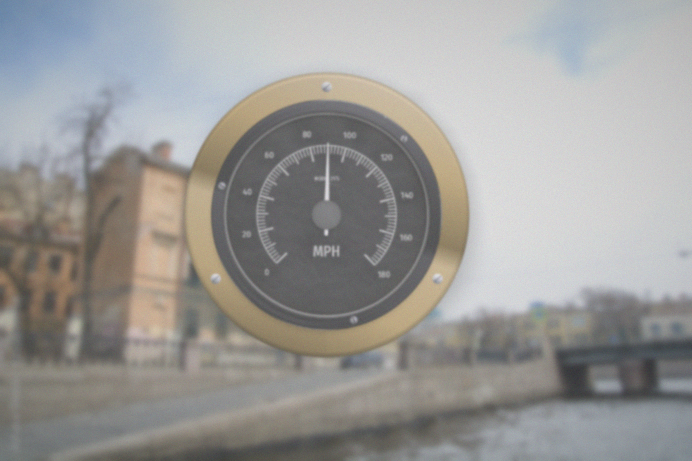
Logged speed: 90 (mph)
